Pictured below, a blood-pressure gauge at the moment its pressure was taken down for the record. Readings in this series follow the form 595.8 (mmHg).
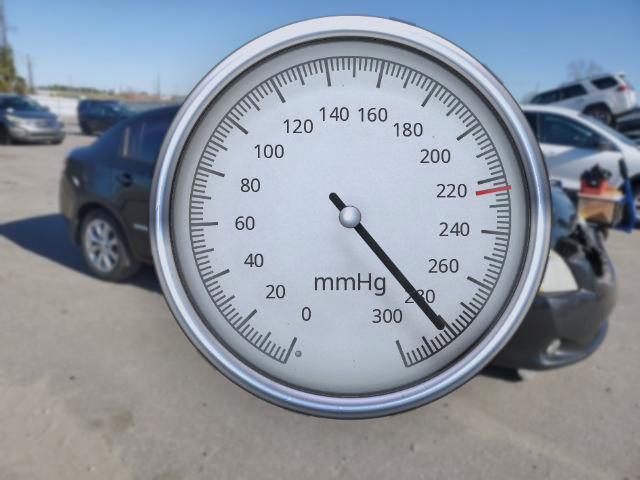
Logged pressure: 282 (mmHg)
